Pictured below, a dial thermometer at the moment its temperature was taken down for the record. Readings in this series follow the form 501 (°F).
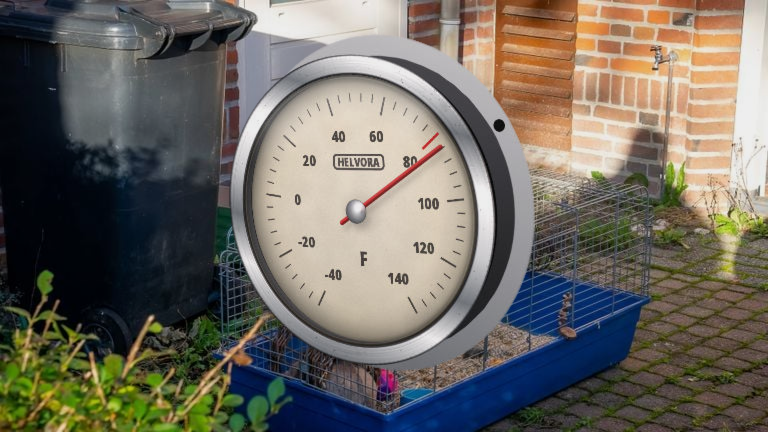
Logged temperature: 84 (°F)
